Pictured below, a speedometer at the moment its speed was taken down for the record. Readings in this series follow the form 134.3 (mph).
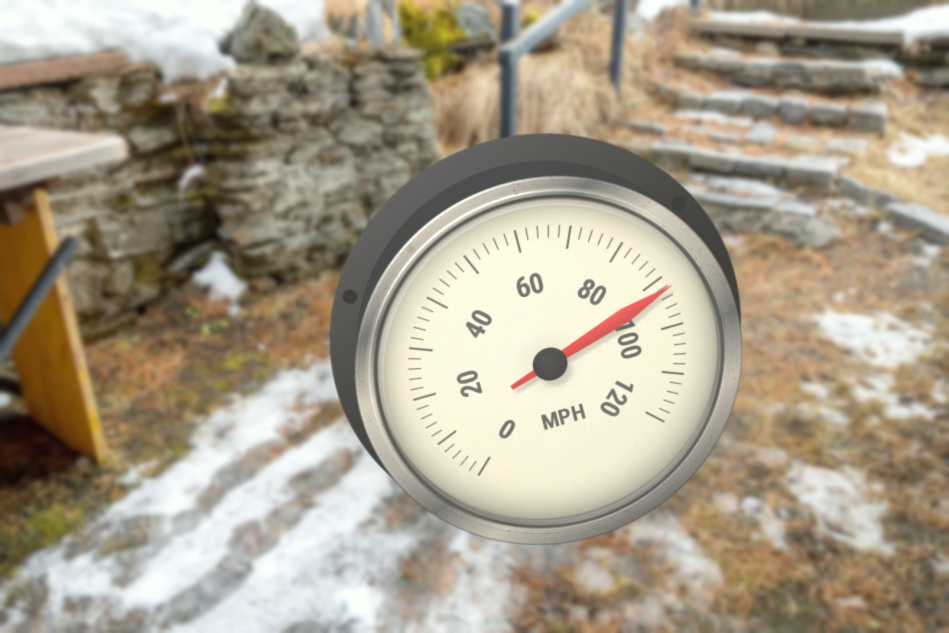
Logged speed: 92 (mph)
